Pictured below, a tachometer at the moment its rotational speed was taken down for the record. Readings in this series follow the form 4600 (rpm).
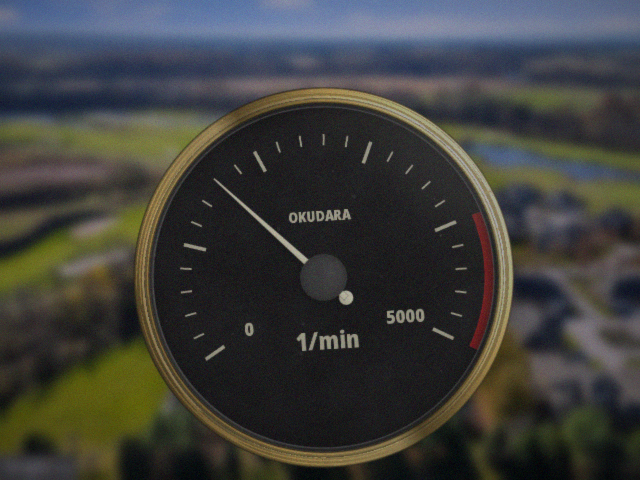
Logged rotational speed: 1600 (rpm)
